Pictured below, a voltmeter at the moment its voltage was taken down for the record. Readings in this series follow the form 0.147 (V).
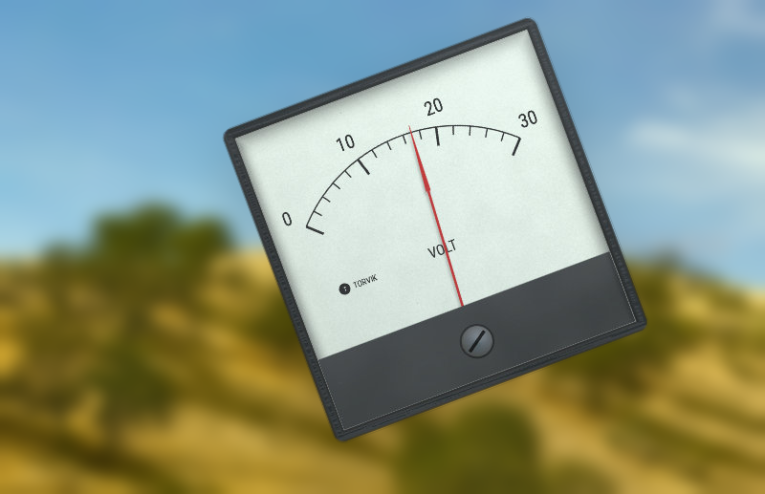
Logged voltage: 17 (V)
